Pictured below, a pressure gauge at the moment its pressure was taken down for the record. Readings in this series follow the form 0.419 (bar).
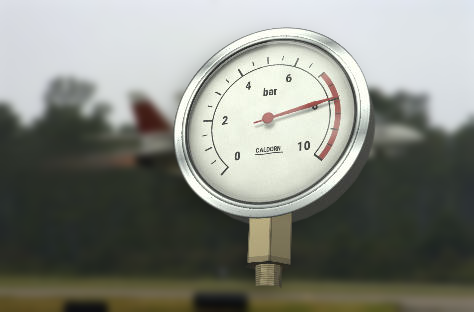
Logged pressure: 8 (bar)
